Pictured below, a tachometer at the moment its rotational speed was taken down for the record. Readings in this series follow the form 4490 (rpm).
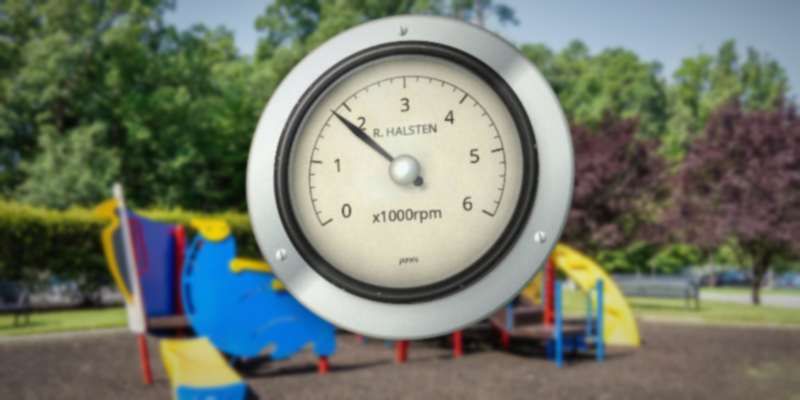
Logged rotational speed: 1800 (rpm)
